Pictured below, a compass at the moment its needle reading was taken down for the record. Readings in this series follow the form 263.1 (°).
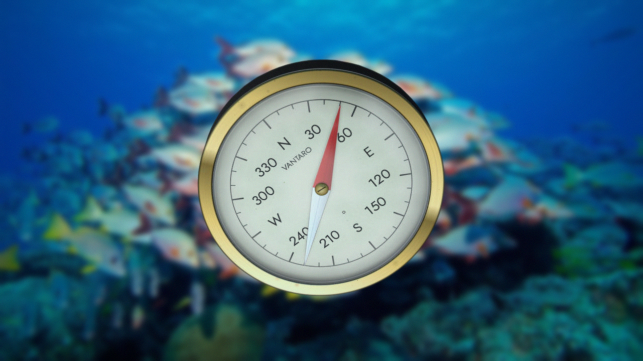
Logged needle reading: 50 (°)
